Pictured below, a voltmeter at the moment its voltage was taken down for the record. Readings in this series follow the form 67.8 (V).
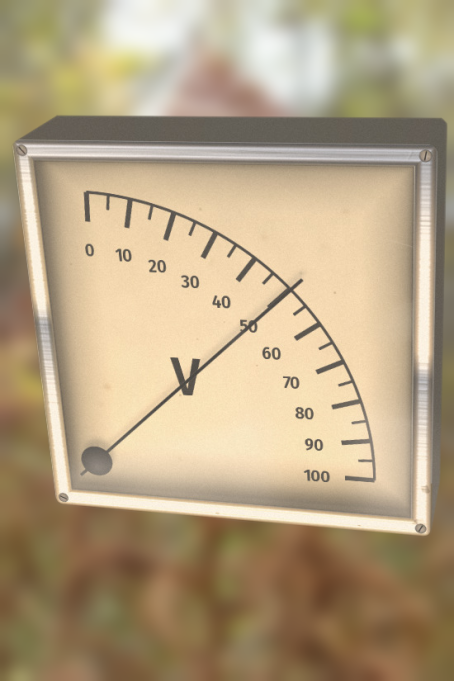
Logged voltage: 50 (V)
